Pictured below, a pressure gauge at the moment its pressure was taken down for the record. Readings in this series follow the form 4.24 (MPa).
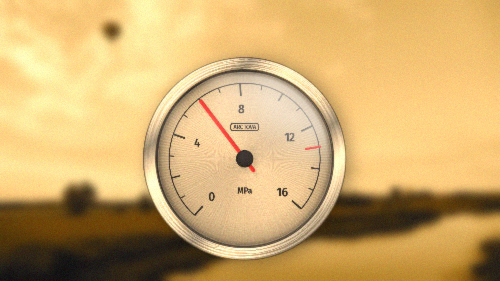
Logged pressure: 6 (MPa)
